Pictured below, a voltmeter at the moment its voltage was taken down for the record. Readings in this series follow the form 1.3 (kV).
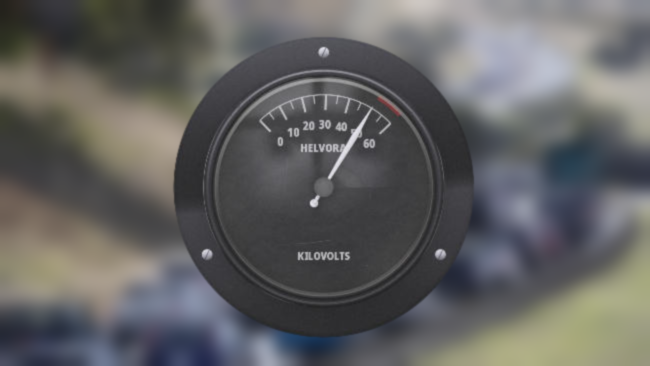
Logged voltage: 50 (kV)
